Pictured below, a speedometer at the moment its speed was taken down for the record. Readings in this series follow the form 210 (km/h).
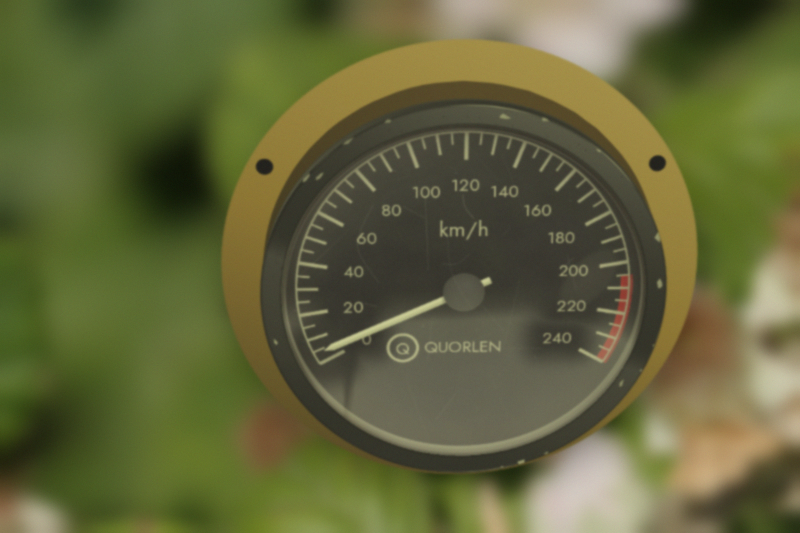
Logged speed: 5 (km/h)
